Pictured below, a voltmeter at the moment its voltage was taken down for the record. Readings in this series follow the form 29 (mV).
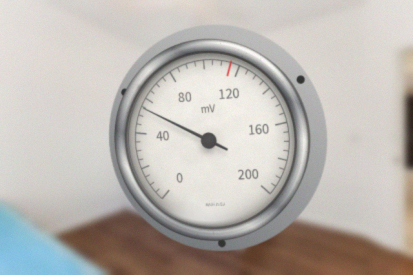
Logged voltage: 55 (mV)
